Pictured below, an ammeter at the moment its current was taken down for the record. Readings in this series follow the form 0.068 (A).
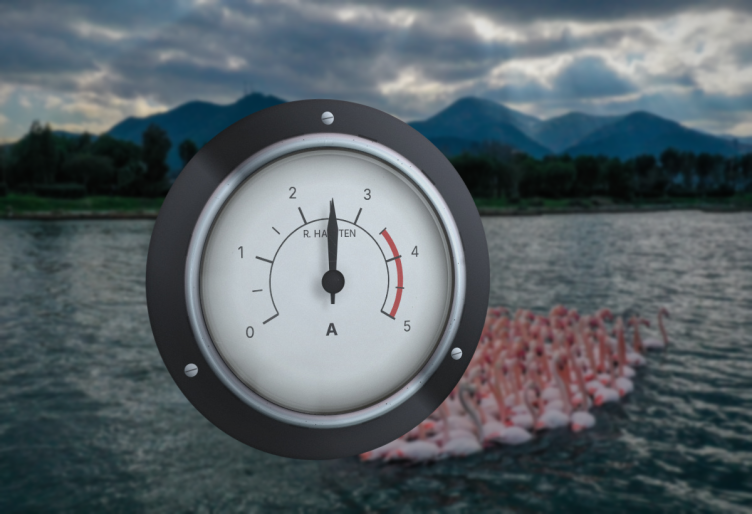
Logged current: 2.5 (A)
